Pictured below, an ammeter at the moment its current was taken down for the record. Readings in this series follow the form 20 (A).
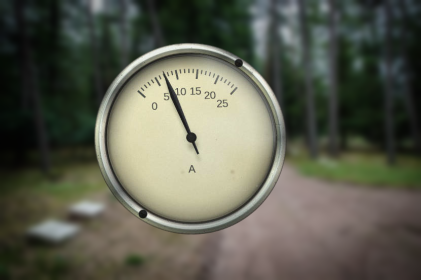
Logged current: 7 (A)
